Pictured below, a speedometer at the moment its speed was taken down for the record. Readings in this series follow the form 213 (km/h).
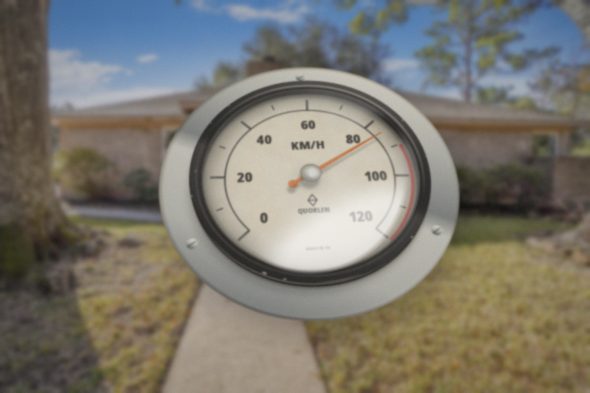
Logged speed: 85 (km/h)
